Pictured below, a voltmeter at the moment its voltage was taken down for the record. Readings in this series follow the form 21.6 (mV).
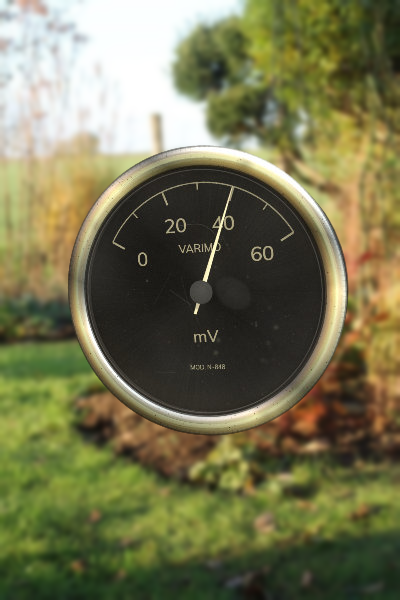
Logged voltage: 40 (mV)
